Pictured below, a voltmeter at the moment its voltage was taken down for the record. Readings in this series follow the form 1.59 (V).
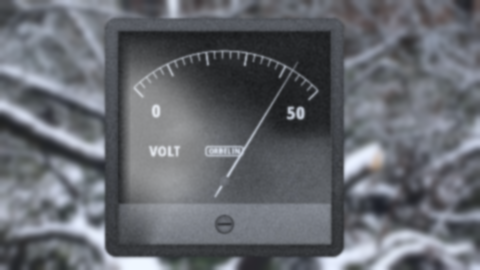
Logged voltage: 42 (V)
